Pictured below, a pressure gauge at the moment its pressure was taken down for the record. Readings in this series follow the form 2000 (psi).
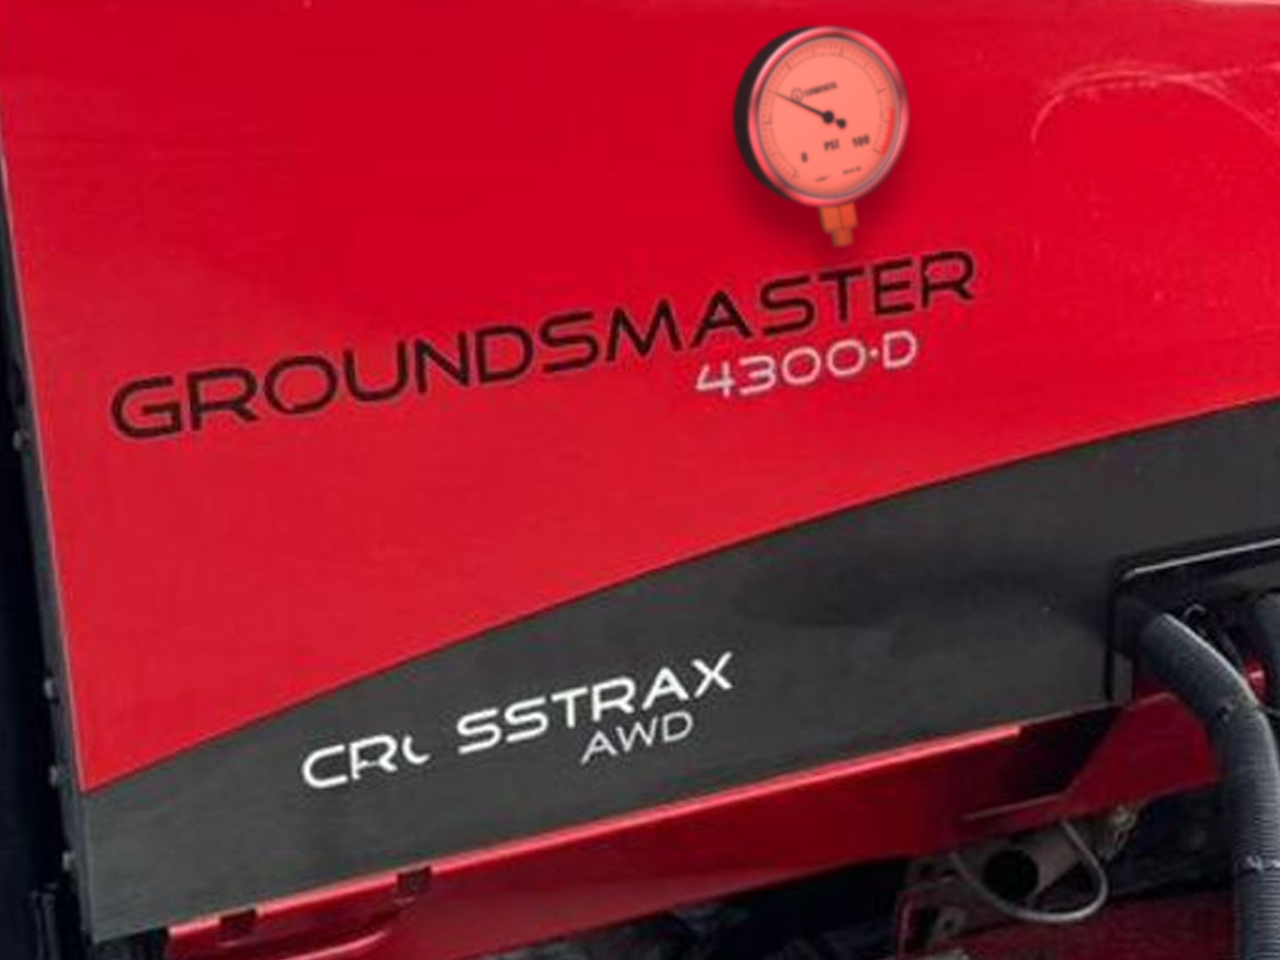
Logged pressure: 30 (psi)
